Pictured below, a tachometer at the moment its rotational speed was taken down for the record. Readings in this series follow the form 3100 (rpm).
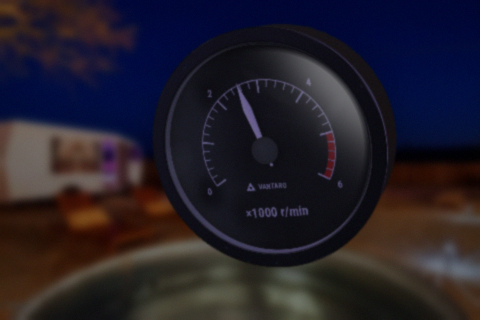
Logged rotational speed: 2600 (rpm)
